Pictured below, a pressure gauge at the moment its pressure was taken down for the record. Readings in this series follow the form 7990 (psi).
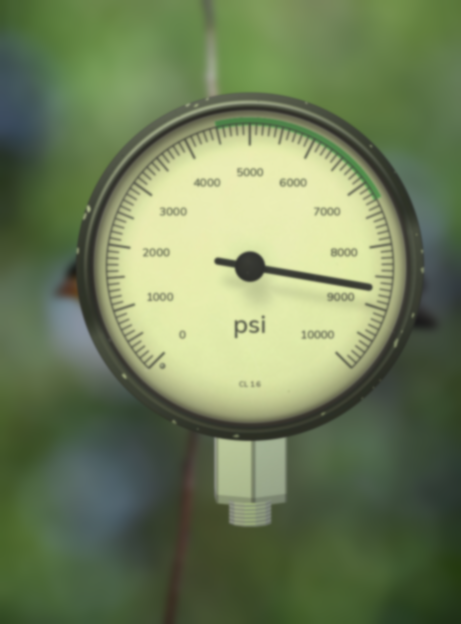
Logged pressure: 8700 (psi)
